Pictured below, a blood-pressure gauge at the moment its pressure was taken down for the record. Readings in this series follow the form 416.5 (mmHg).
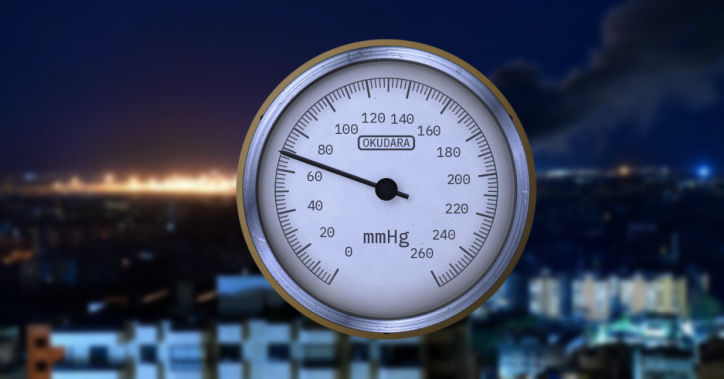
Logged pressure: 68 (mmHg)
